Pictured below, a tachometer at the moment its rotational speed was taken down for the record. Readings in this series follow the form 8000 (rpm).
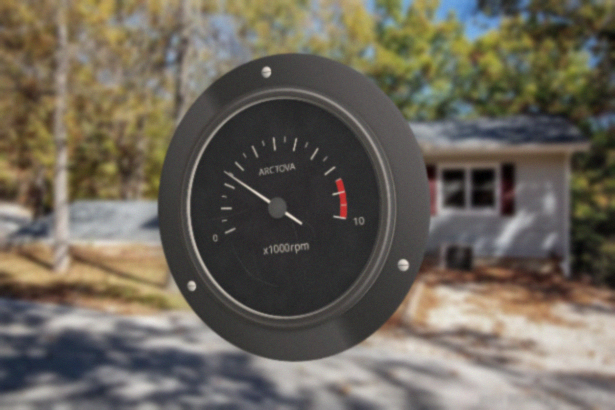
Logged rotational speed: 2500 (rpm)
